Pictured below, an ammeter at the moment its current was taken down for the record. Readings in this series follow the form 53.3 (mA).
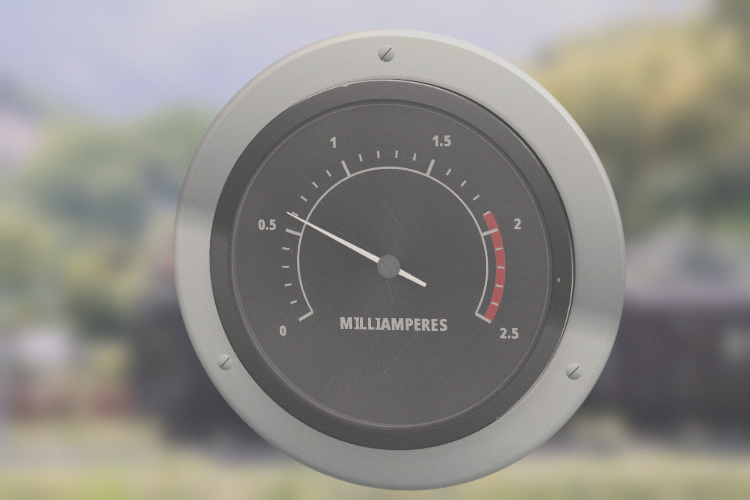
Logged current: 0.6 (mA)
